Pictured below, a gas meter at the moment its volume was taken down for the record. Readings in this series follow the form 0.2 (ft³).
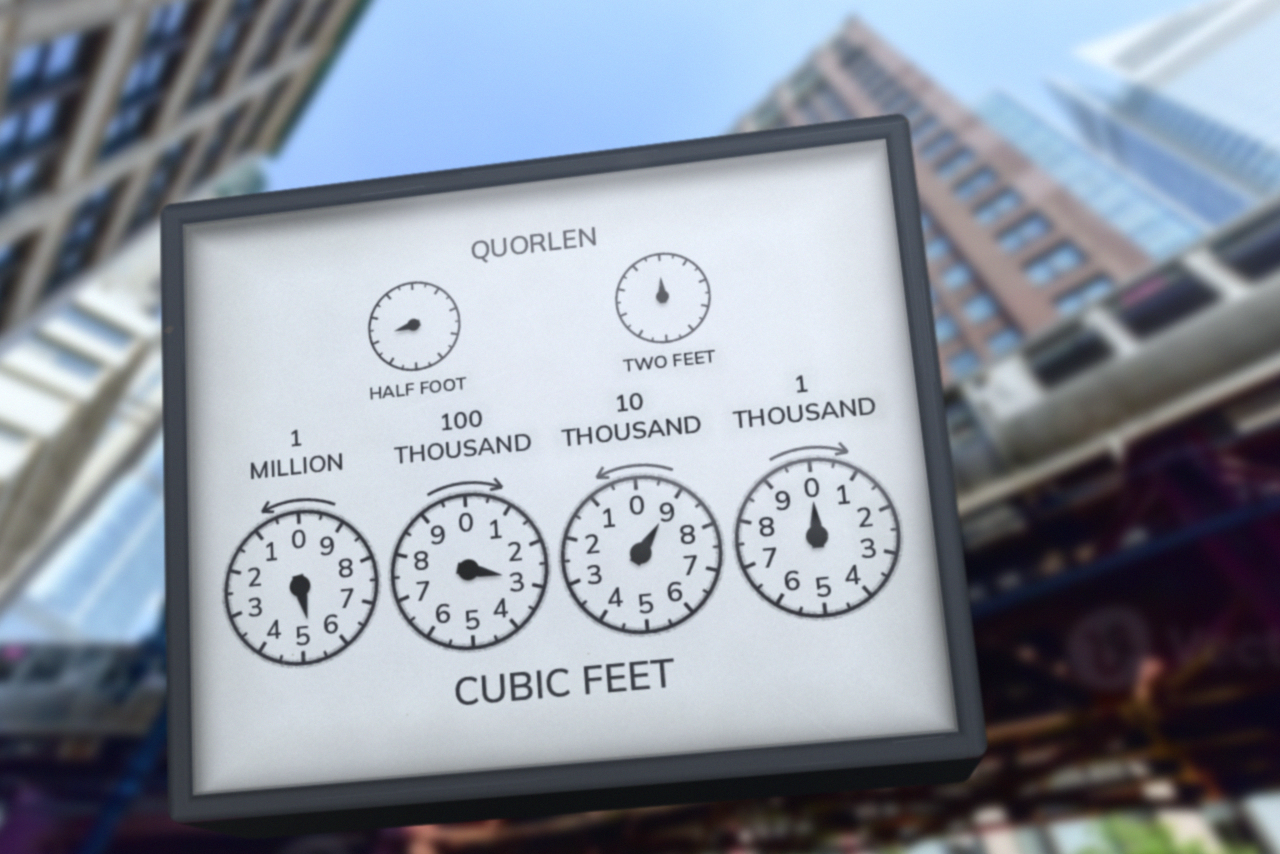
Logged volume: 529000 (ft³)
